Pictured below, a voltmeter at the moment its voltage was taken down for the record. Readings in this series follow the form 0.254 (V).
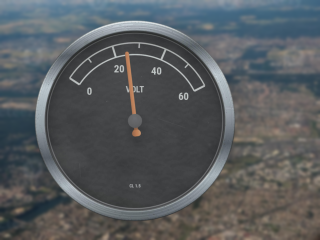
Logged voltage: 25 (V)
